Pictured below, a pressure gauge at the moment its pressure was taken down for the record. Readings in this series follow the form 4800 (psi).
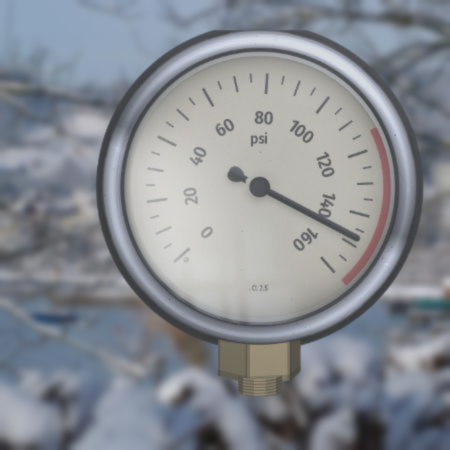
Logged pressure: 147.5 (psi)
